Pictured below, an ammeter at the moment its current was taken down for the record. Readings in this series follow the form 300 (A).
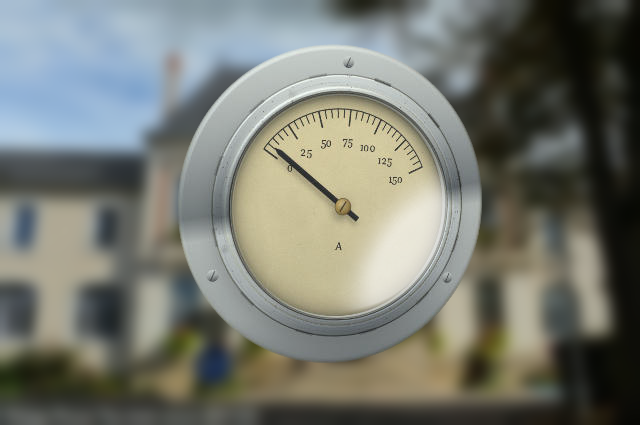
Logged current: 5 (A)
